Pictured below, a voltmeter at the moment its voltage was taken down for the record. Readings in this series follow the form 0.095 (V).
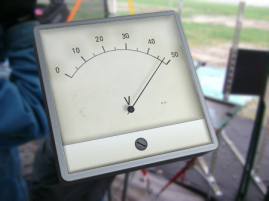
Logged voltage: 47.5 (V)
